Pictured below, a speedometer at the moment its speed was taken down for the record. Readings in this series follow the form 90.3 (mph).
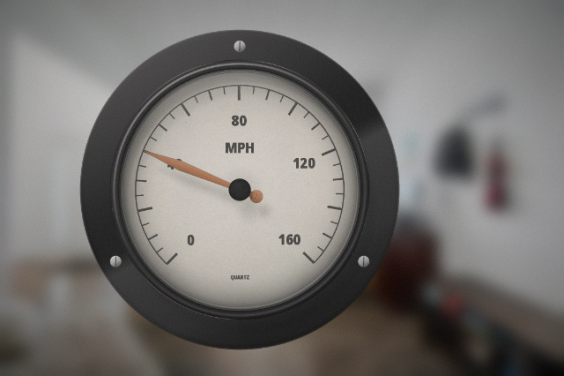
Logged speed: 40 (mph)
